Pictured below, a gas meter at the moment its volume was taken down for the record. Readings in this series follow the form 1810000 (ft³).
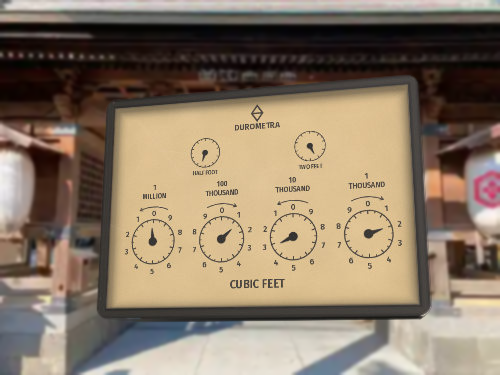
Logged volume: 13200 (ft³)
